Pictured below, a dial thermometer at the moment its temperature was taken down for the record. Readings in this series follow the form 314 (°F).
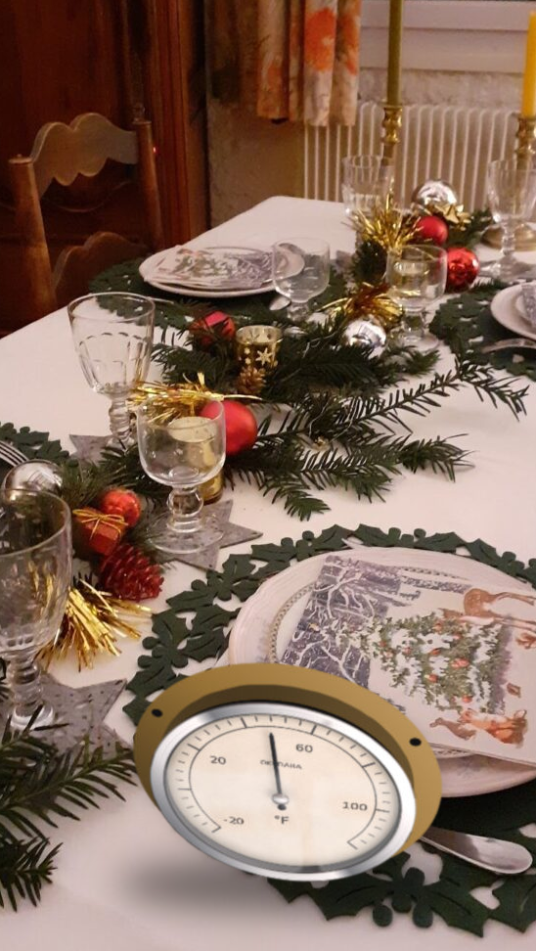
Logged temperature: 48 (°F)
